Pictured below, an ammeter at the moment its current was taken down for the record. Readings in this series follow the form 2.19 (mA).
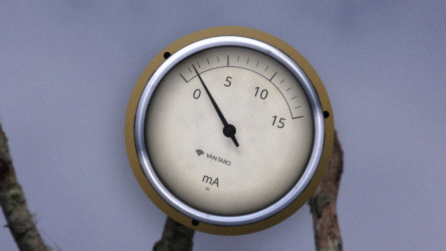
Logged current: 1.5 (mA)
